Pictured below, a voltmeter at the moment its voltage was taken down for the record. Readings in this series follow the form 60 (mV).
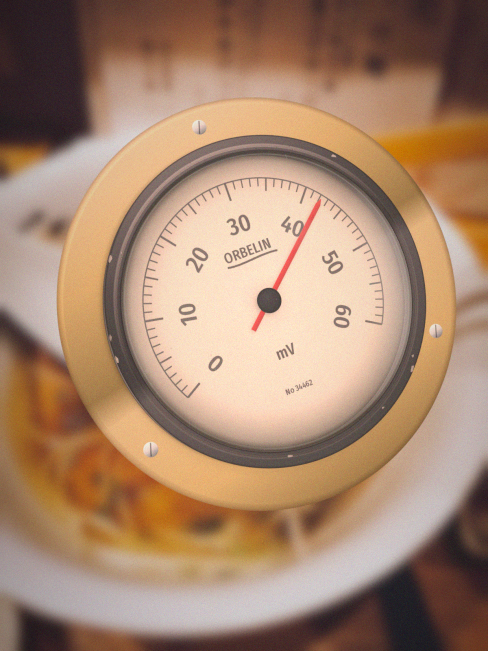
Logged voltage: 42 (mV)
